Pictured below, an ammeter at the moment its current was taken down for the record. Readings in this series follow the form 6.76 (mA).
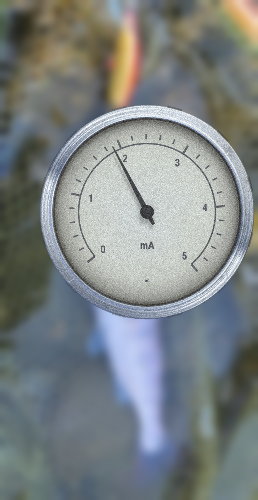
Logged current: 1.9 (mA)
